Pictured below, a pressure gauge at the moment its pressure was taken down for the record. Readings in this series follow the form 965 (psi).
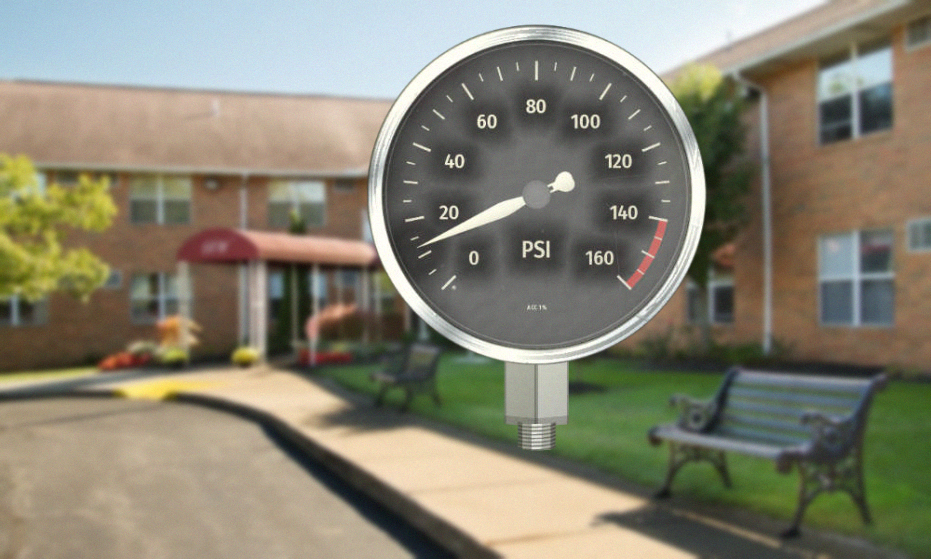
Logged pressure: 12.5 (psi)
